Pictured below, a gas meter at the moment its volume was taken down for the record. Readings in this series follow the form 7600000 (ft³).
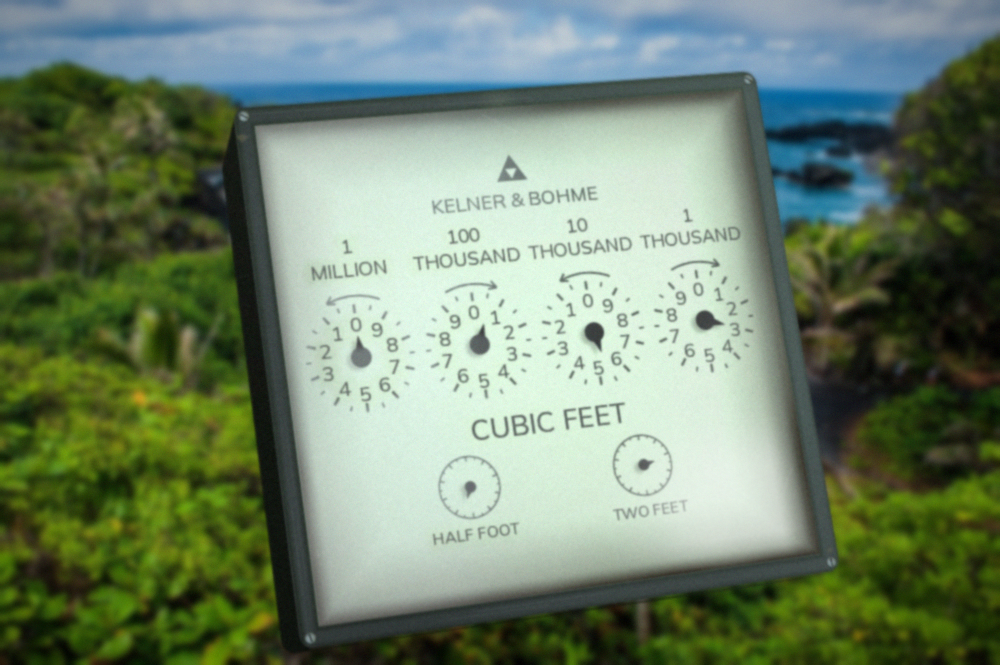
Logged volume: 5300 (ft³)
